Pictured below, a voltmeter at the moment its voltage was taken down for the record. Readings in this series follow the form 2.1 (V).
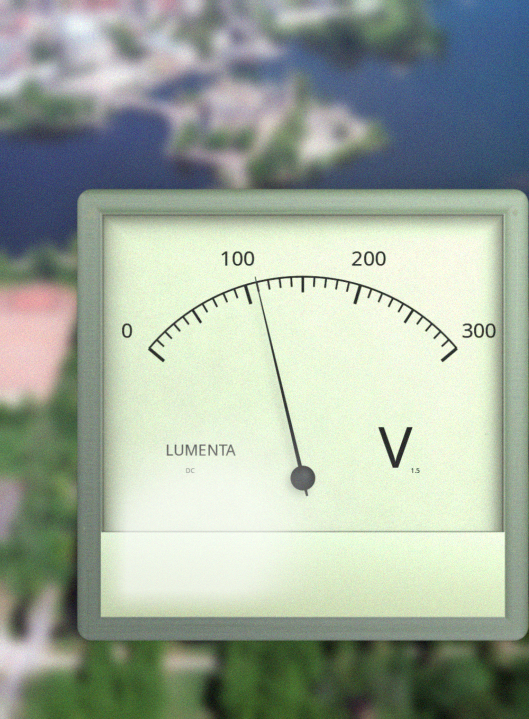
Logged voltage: 110 (V)
